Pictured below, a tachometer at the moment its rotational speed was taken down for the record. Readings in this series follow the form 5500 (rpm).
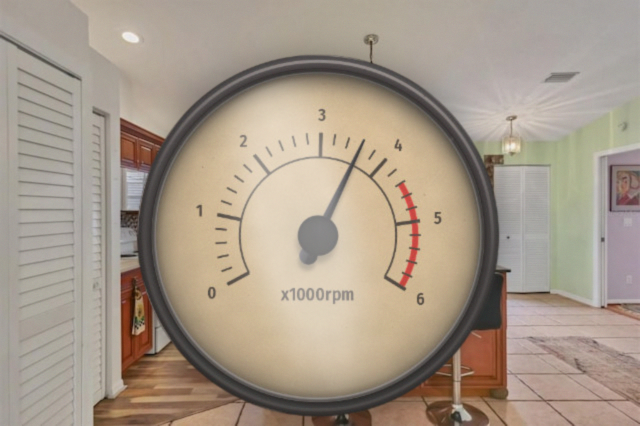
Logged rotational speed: 3600 (rpm)
